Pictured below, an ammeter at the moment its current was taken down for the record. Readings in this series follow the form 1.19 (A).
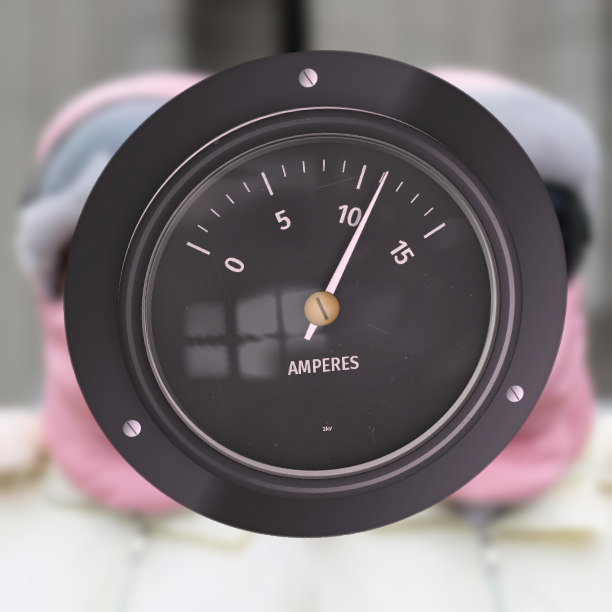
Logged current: 11 (A)
